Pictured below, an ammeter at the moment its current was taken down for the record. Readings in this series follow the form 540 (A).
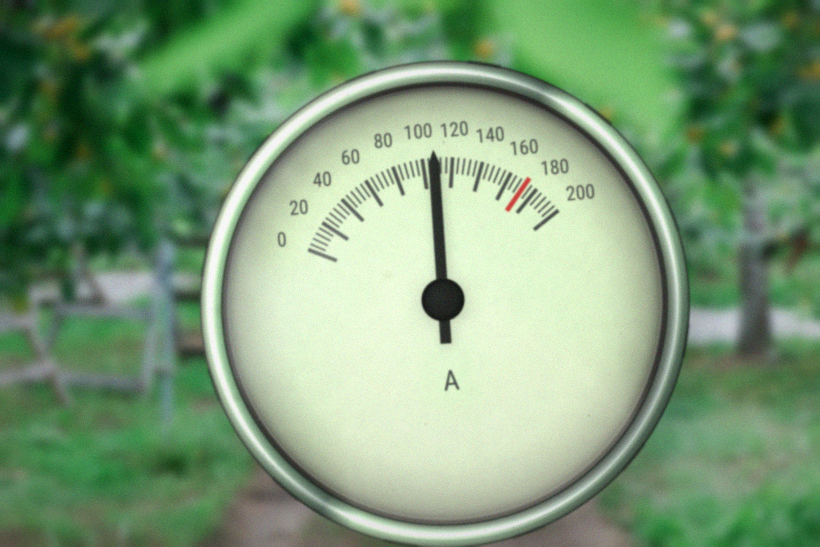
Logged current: 108 (A)
